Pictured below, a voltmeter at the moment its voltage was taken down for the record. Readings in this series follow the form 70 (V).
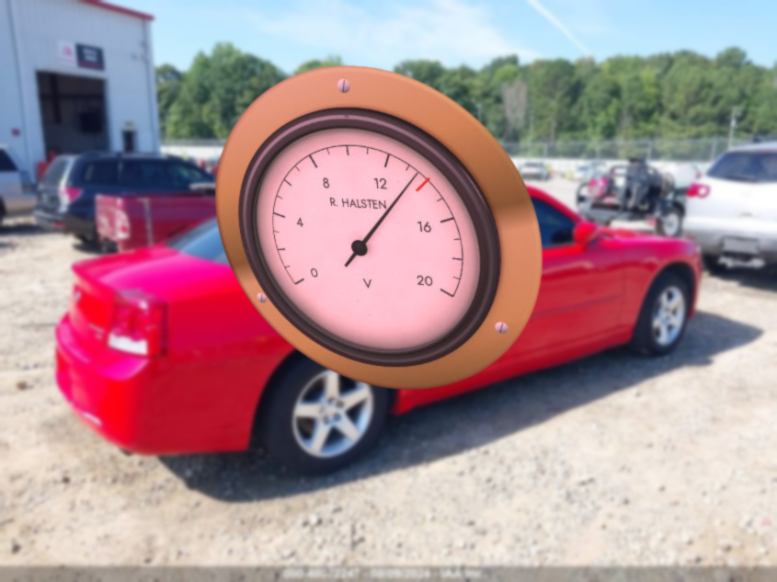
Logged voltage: 13.5 (V)
